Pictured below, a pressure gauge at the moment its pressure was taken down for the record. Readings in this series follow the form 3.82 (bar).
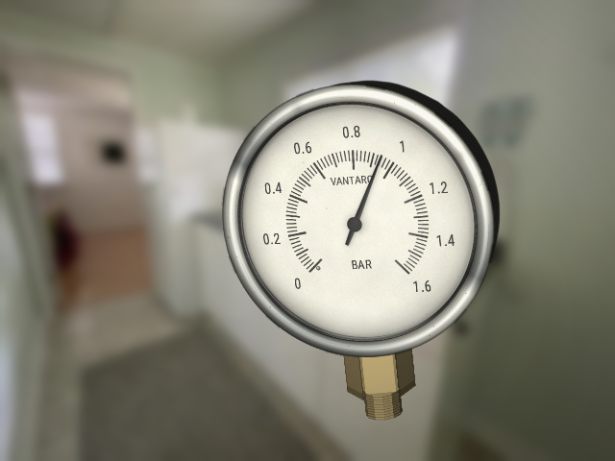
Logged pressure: 0.94 (bar)
